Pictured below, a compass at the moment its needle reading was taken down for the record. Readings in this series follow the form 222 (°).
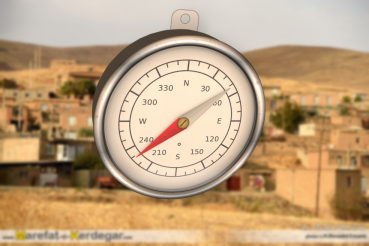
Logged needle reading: 230 (°)
